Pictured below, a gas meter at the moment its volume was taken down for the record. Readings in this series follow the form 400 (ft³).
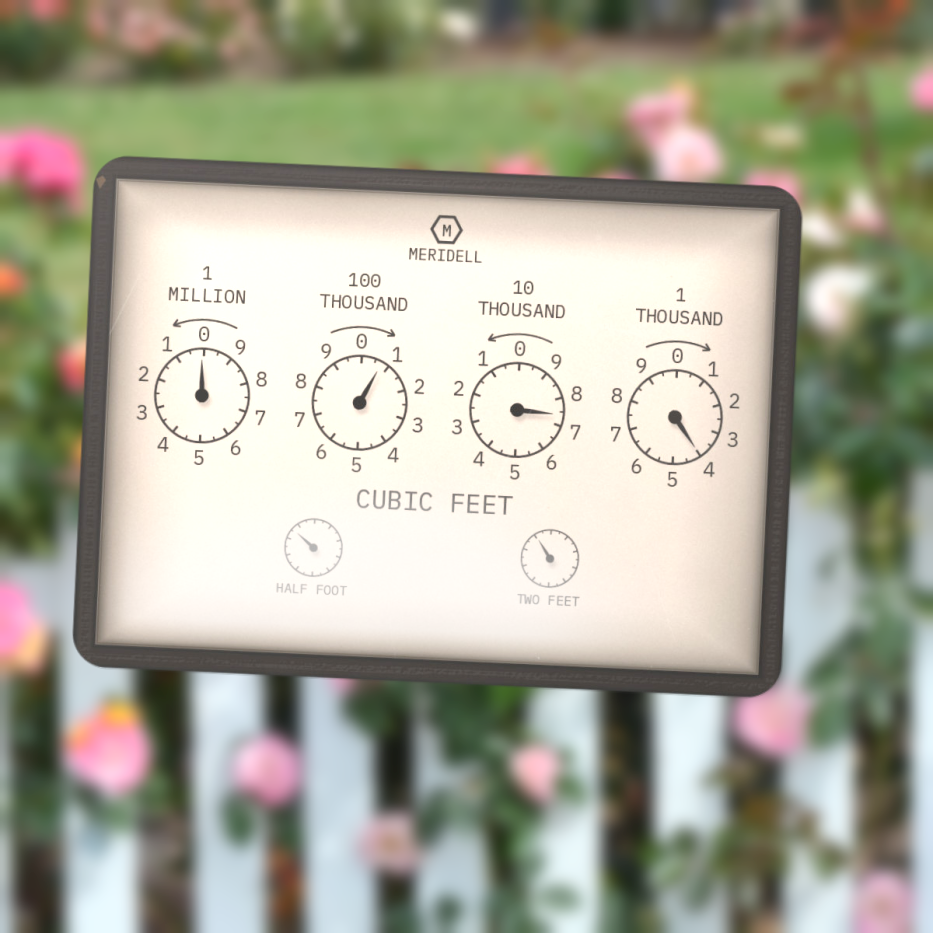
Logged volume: 7400 (ft³)
